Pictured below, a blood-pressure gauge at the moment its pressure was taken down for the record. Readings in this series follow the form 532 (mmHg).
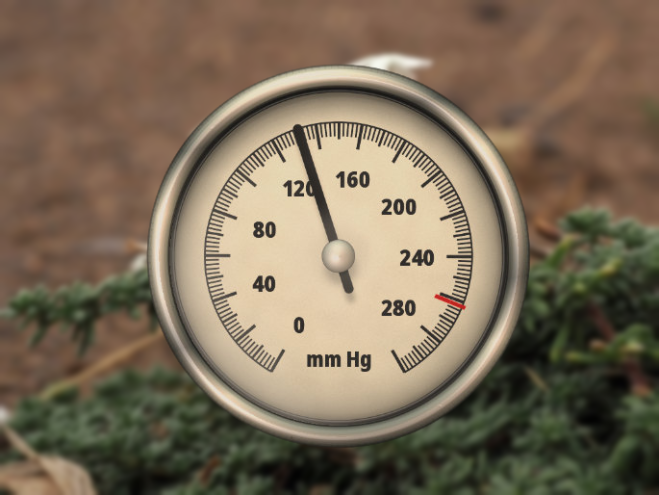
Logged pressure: 132 (mmHg)
